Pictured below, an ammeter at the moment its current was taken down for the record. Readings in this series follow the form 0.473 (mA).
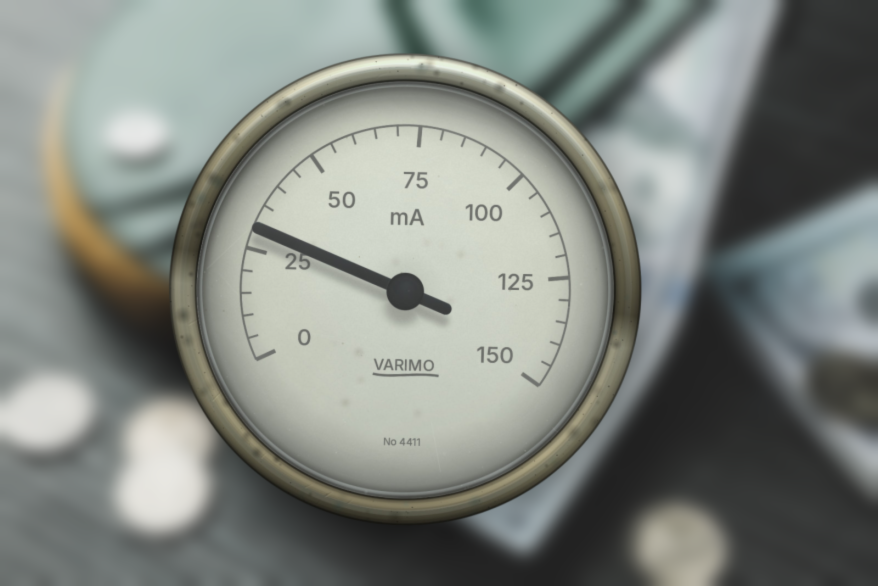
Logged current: 30 (mA)
